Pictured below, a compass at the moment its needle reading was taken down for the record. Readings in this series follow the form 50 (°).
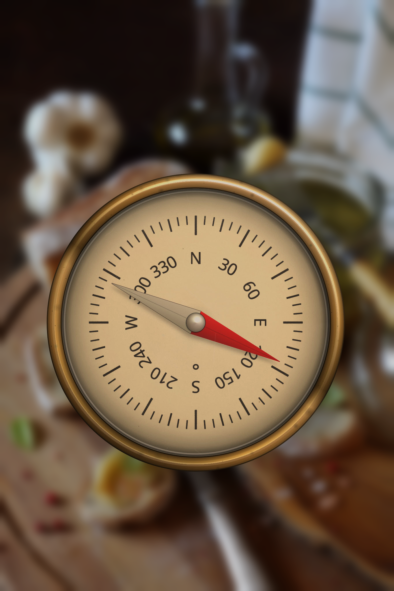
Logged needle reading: 115 (°)
